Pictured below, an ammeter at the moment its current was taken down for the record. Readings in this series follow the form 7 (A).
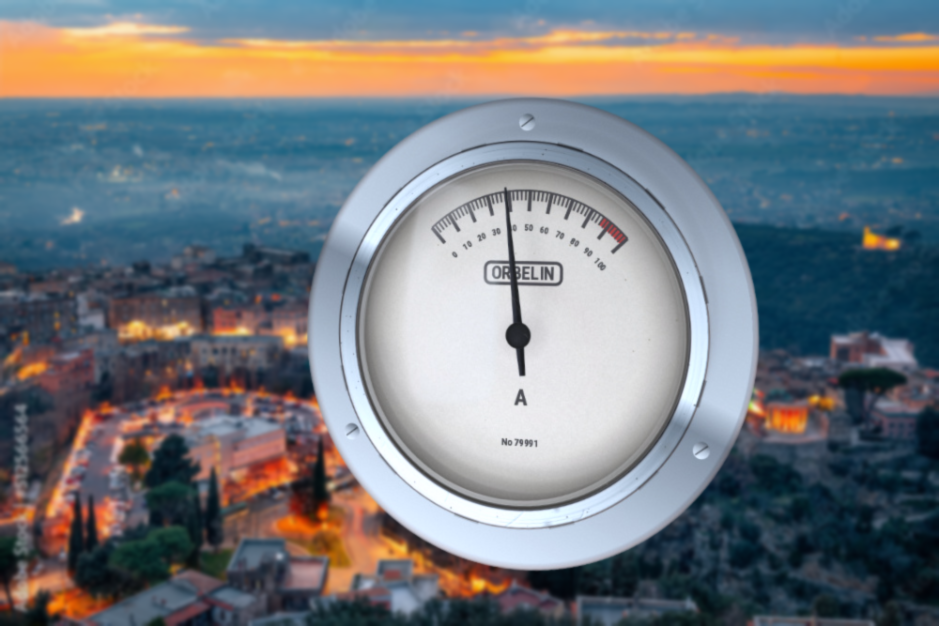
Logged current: 40 (A)
